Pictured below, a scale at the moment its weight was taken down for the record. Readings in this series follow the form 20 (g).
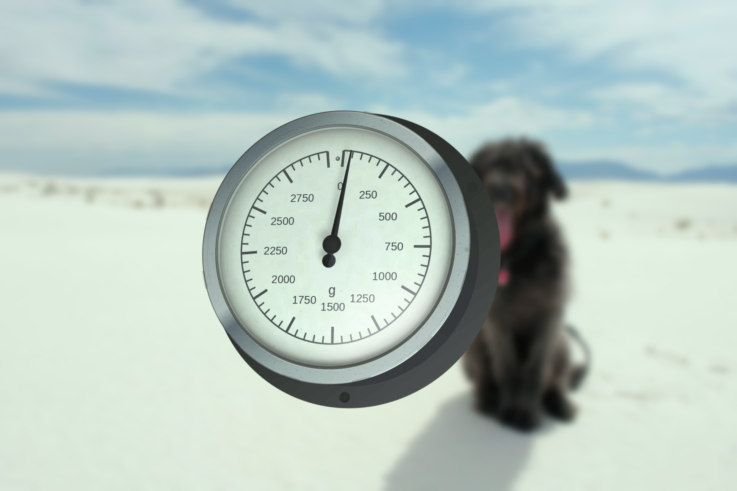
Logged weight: 50 (g)
